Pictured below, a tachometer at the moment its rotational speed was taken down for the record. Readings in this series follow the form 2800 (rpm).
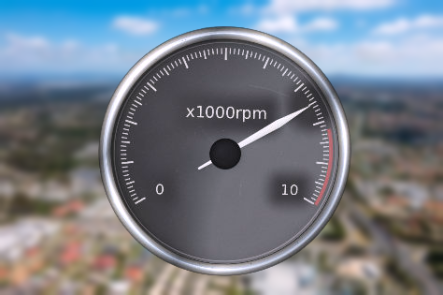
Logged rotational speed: 7500 (rpm)
